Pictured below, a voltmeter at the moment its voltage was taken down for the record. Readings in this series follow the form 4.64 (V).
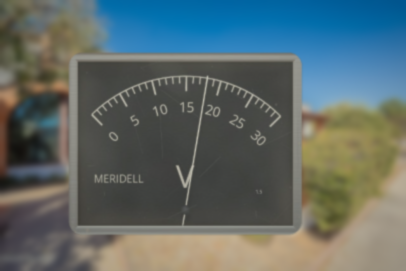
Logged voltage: 18 (V)
